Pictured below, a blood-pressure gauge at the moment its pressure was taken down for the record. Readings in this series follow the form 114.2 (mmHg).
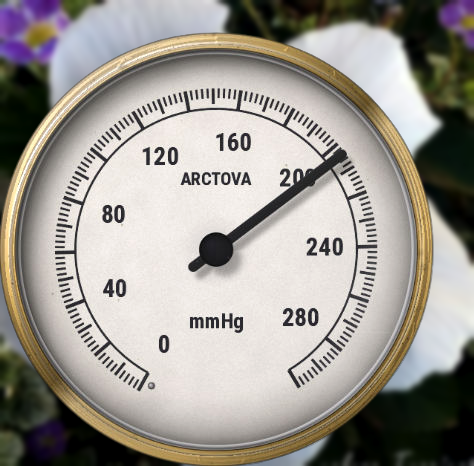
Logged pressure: 204 (mmHg)
